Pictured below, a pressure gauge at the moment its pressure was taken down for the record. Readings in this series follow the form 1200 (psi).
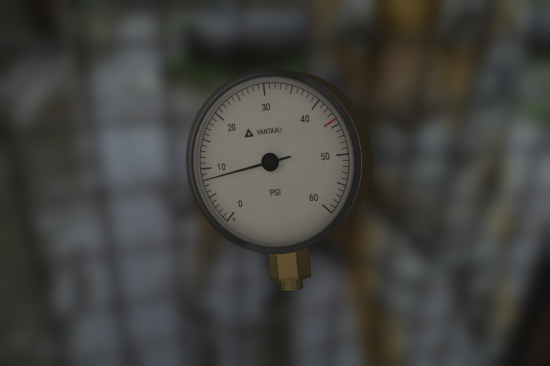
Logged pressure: 8 (psi)
